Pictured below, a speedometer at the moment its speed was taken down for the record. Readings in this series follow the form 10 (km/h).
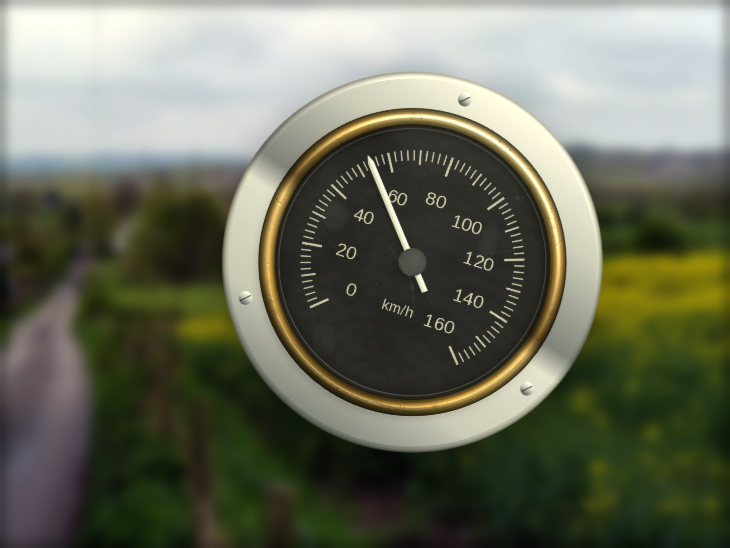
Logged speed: 54 (km/h)
